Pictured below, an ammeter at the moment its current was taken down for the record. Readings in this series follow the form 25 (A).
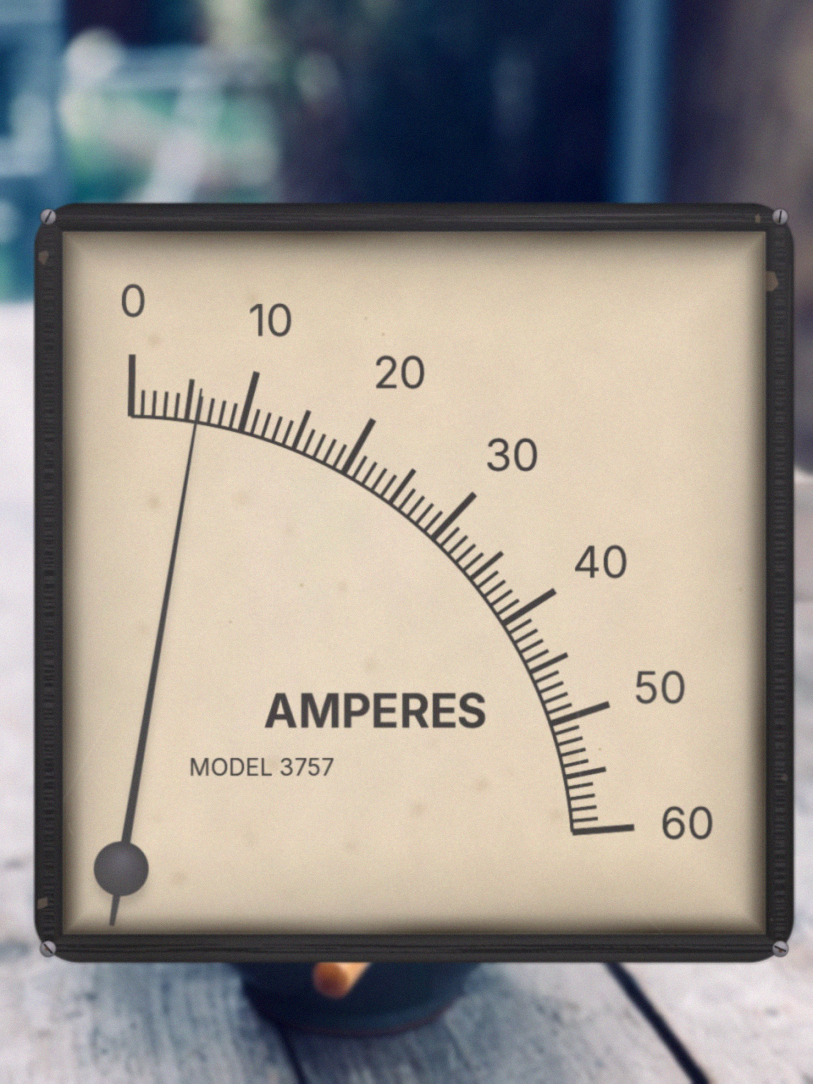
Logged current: 6 (A)
